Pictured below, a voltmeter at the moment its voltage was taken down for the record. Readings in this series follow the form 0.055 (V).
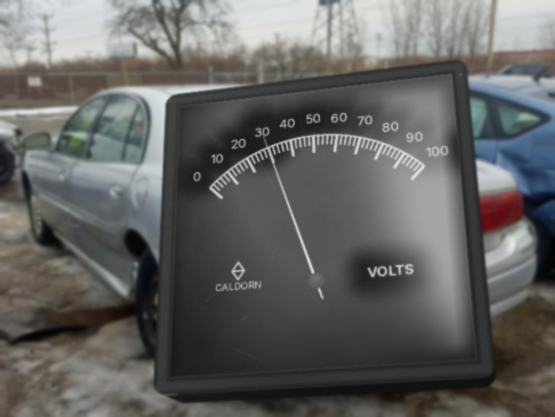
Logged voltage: 30 (V)
